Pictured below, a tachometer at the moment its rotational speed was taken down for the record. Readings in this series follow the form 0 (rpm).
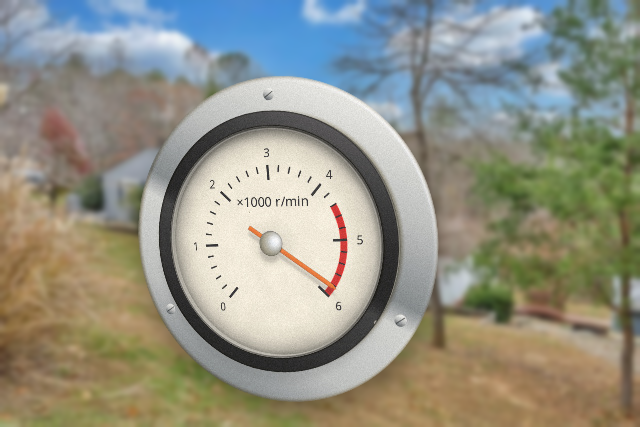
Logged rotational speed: 5800 (rpm)
